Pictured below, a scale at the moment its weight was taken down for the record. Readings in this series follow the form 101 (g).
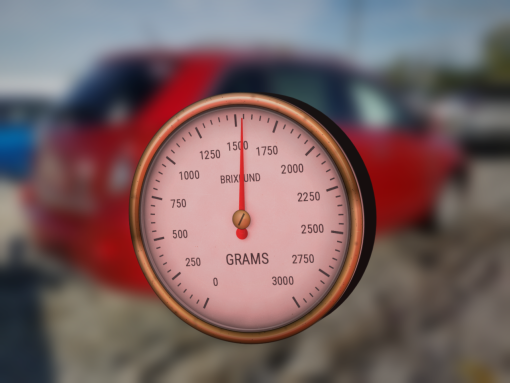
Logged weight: 1550 (g)
